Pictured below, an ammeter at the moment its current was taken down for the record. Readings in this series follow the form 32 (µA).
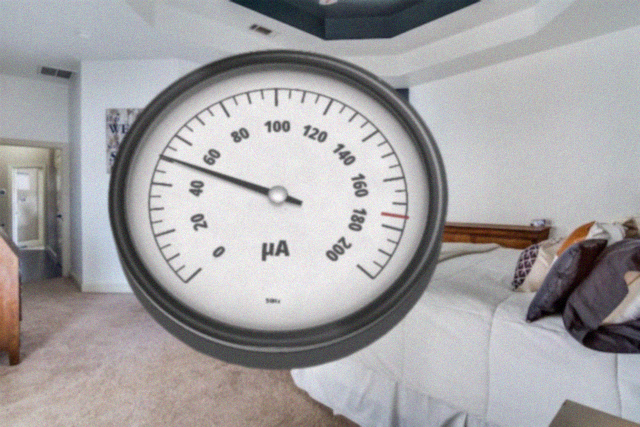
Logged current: 50 (µA)
